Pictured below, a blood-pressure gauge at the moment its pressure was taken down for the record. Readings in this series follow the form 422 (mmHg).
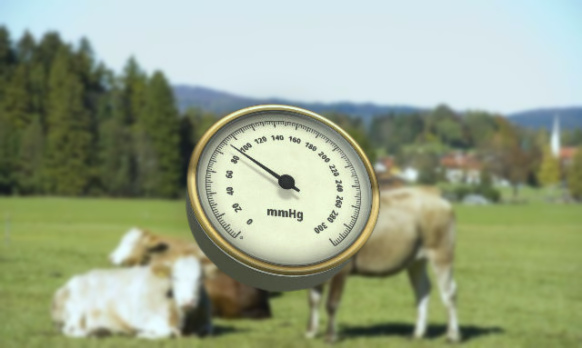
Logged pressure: 90 (mmHg)
